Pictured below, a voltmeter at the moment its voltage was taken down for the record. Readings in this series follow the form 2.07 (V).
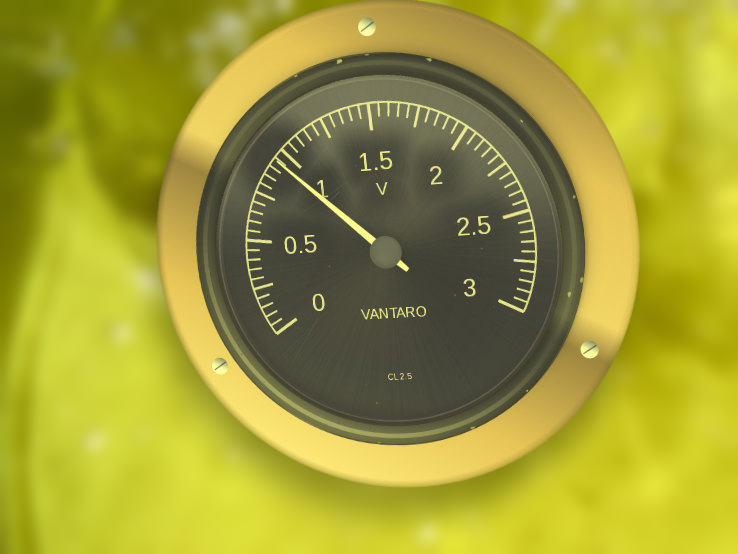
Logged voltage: 0.95 (V)
